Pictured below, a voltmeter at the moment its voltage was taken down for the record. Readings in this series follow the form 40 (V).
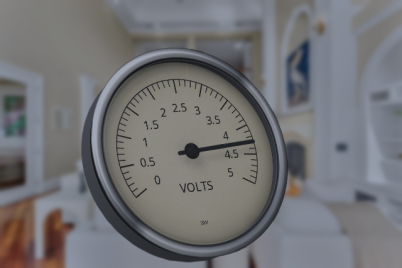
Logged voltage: 4.3 (V)
